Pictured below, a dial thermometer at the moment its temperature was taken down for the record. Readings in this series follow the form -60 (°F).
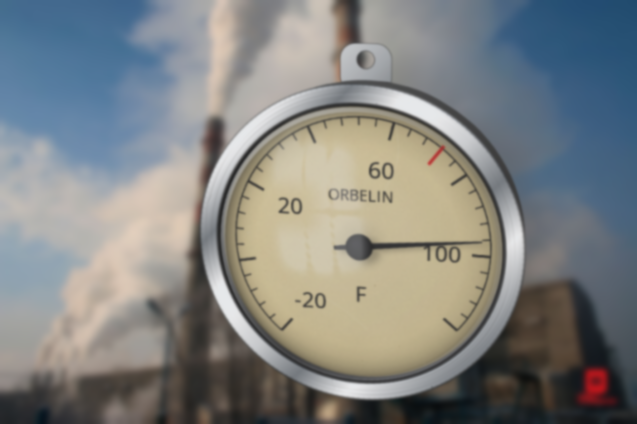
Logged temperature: 96 (°F)
